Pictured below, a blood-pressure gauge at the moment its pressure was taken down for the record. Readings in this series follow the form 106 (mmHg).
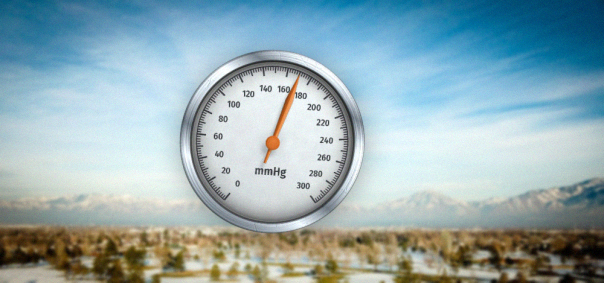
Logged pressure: 170 (mmHg)
